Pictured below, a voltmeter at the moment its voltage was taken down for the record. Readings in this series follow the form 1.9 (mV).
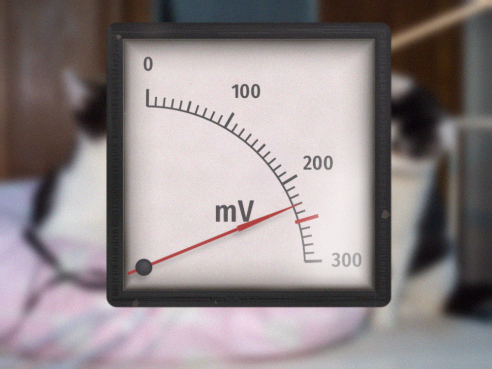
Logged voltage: 230 (mV)
